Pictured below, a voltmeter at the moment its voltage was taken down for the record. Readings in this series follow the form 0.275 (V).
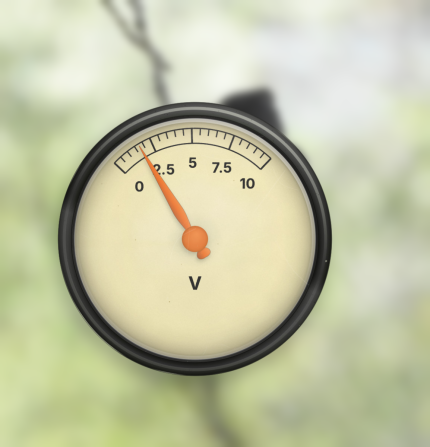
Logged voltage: 1.75 (V)
